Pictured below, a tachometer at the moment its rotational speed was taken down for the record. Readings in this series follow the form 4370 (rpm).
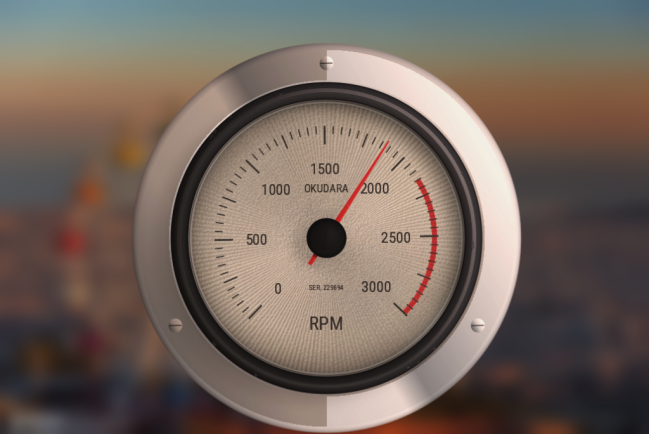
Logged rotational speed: 1875 (rpm)
